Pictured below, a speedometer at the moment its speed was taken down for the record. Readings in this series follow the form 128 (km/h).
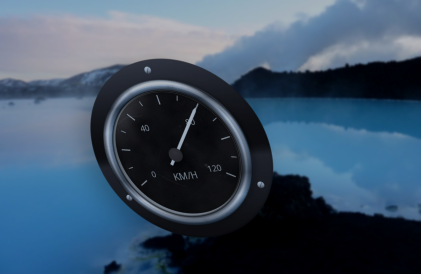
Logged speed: 80 (km/h)
